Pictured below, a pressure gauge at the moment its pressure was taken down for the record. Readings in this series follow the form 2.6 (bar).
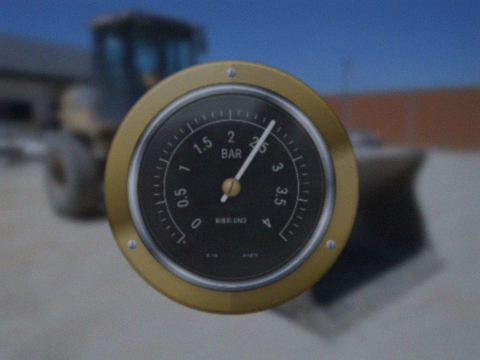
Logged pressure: 2.5 (bar)
